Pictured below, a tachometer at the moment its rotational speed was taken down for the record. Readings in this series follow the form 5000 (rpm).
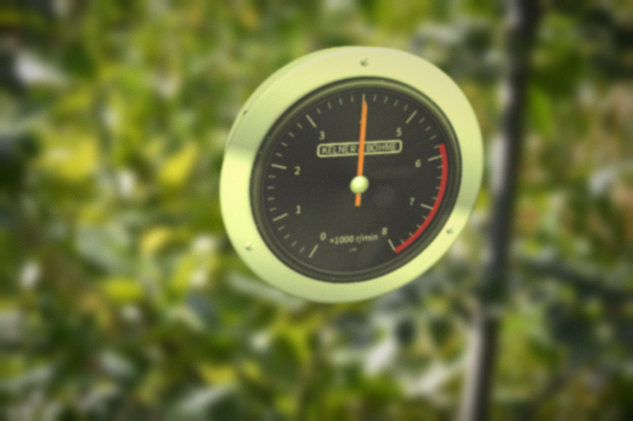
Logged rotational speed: 4000 (rpm)
